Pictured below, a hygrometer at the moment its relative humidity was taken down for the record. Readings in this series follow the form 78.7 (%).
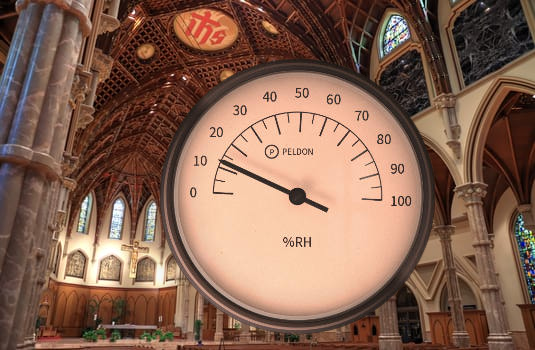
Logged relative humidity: 12.5 (%)
